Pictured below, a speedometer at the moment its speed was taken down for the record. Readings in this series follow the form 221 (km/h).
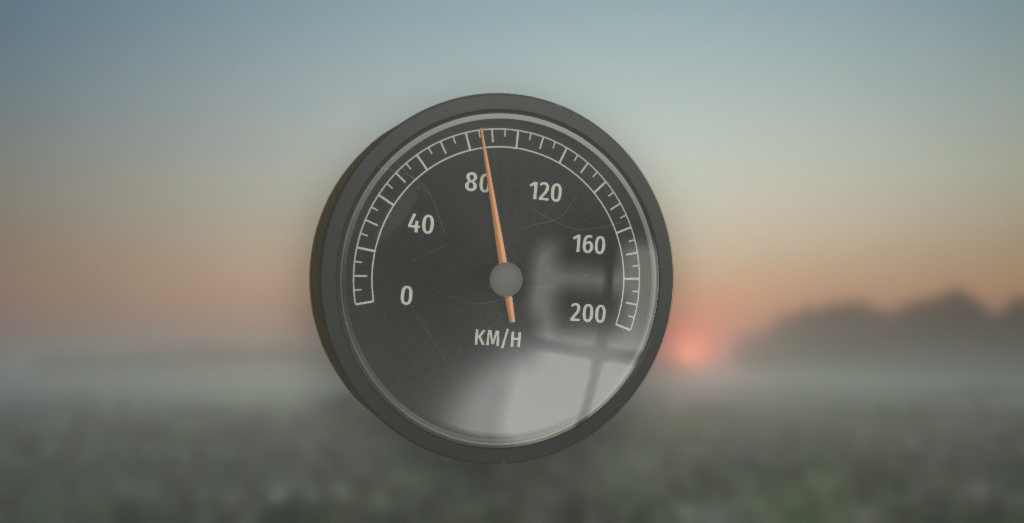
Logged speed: 85 (km/h)
